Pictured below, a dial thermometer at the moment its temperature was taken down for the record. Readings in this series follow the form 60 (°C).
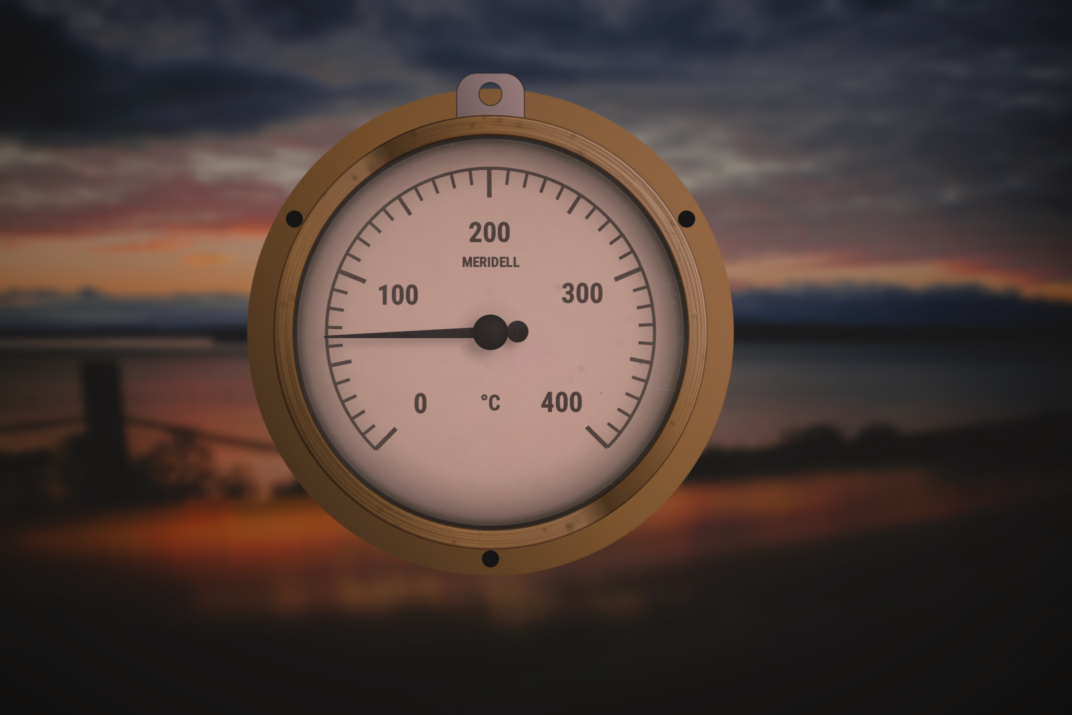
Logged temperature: 65 (°C)
